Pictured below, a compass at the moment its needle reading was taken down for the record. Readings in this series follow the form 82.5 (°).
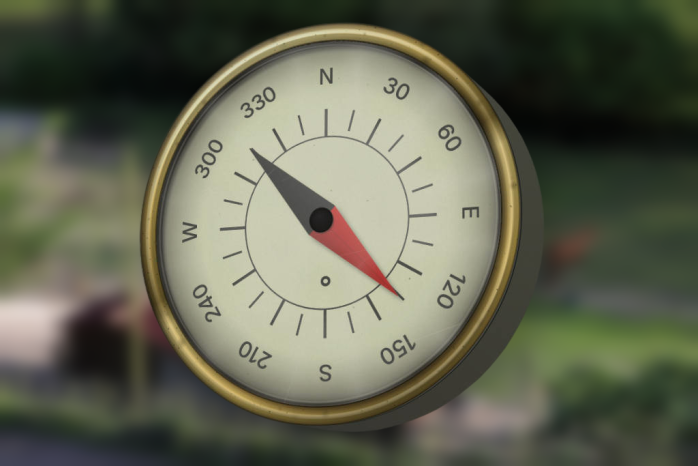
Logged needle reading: 135 (°)
